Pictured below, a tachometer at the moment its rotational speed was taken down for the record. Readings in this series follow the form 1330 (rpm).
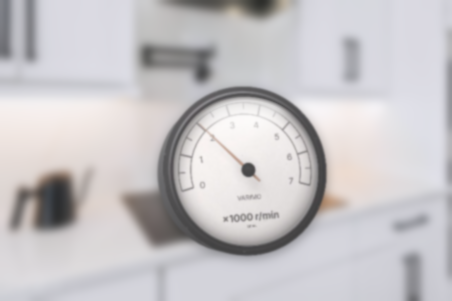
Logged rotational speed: 2000 (rpm)
